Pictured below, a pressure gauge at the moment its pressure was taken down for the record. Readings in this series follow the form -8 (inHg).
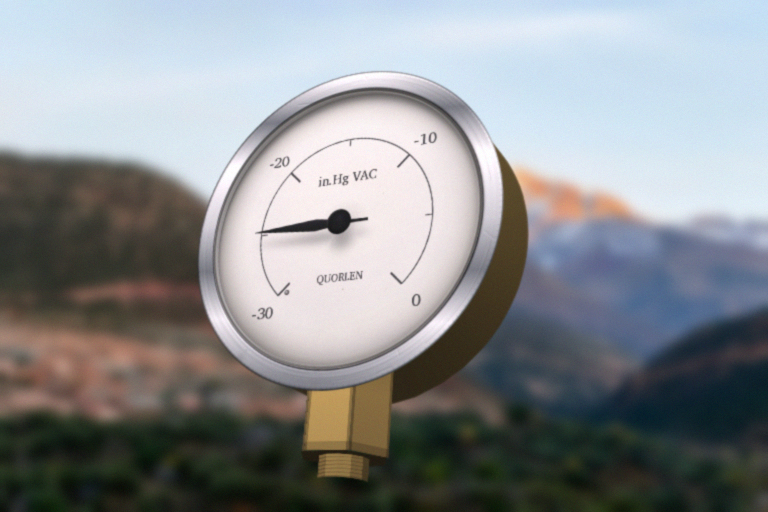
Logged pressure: -25 (inHg)
